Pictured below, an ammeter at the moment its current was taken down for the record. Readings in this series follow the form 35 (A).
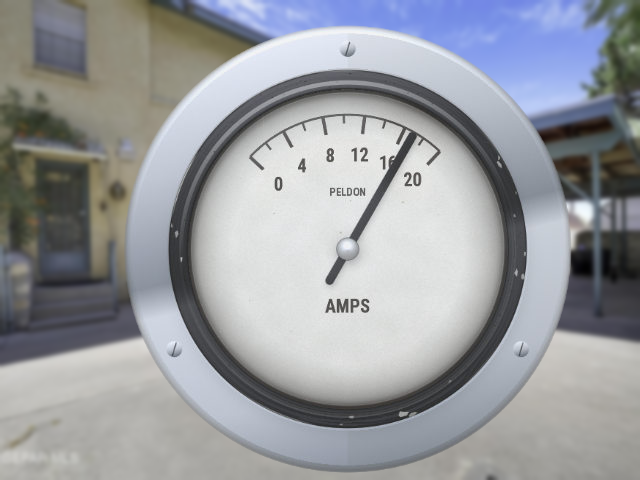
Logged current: 17 (A)
